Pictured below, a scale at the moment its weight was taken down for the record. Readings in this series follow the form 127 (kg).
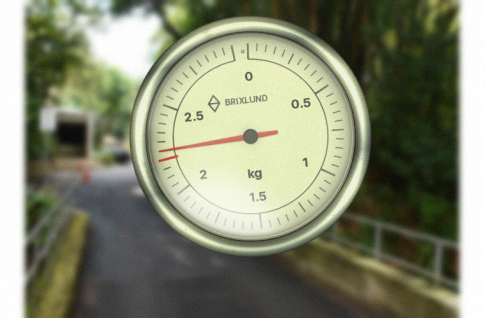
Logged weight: 2.25 (kg)
